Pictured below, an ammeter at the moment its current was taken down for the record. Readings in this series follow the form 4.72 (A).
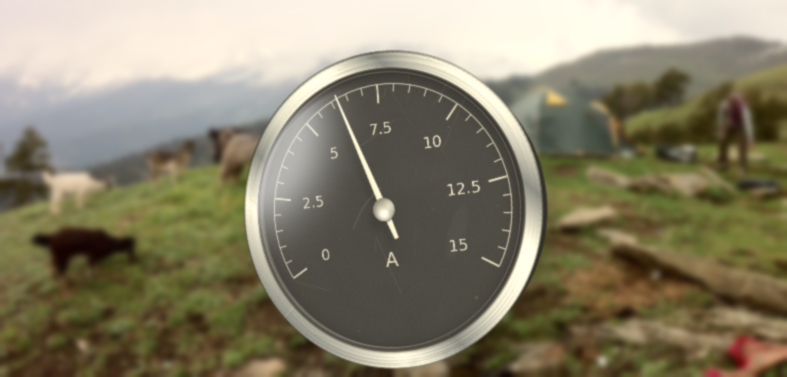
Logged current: 6.25 (A)
